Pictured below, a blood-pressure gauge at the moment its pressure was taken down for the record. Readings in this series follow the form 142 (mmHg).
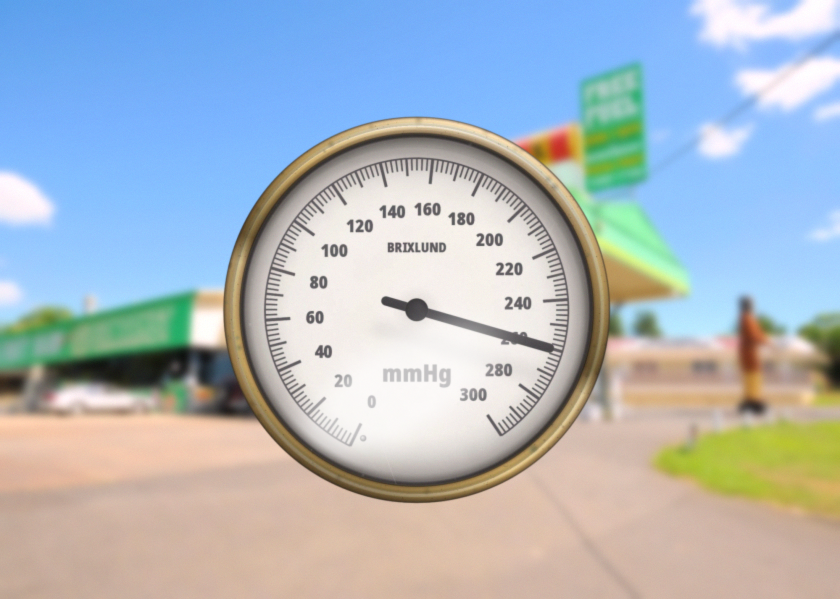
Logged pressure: 260 (mmHg)
